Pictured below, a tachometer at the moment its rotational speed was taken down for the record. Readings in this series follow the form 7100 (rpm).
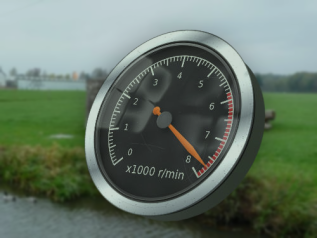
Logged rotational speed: 7700 (rpm)
